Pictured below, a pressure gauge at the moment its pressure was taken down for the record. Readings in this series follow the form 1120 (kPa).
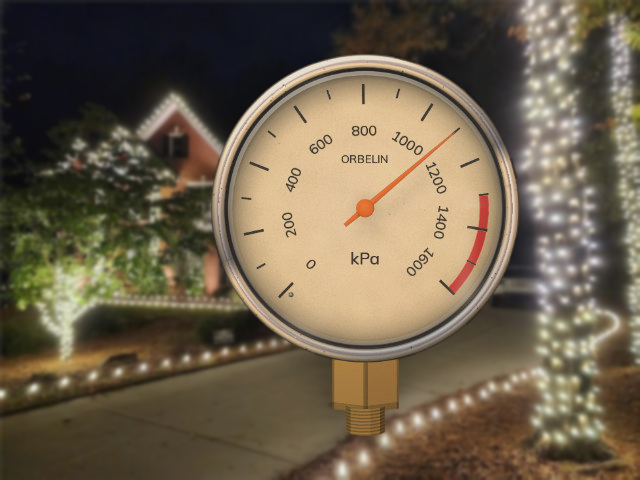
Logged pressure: 1100 (kPa)
